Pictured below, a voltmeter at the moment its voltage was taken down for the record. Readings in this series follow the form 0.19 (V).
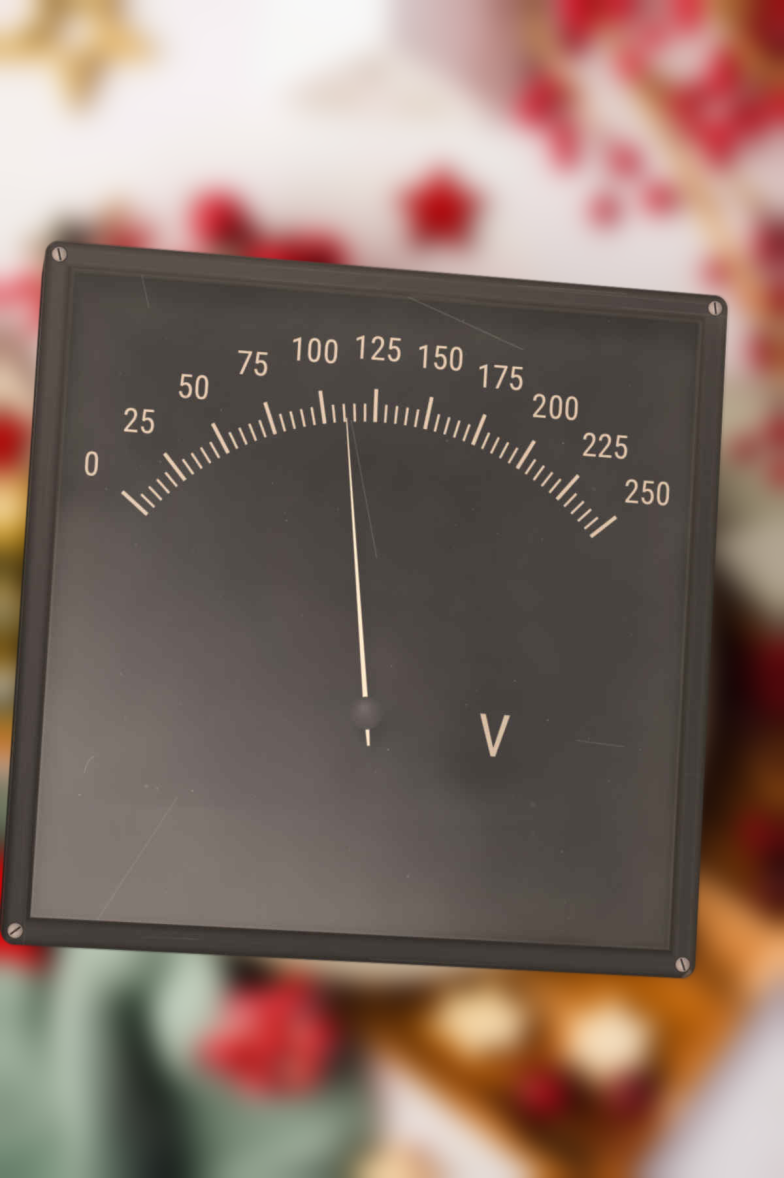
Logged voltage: 110 (V)
